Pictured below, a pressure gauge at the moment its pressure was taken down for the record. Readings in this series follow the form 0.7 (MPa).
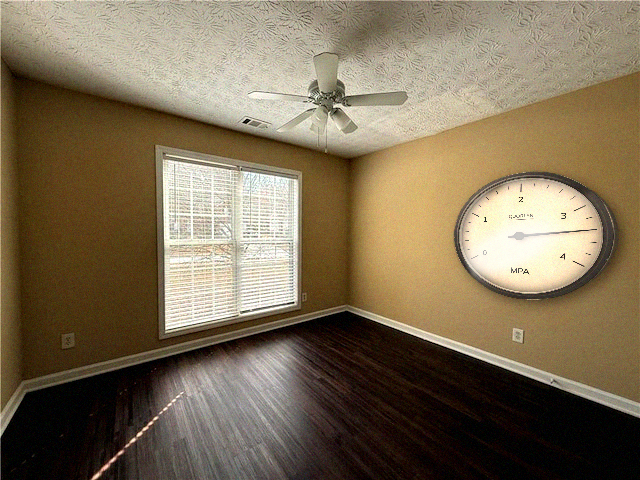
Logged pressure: 3.4 (MPa)
